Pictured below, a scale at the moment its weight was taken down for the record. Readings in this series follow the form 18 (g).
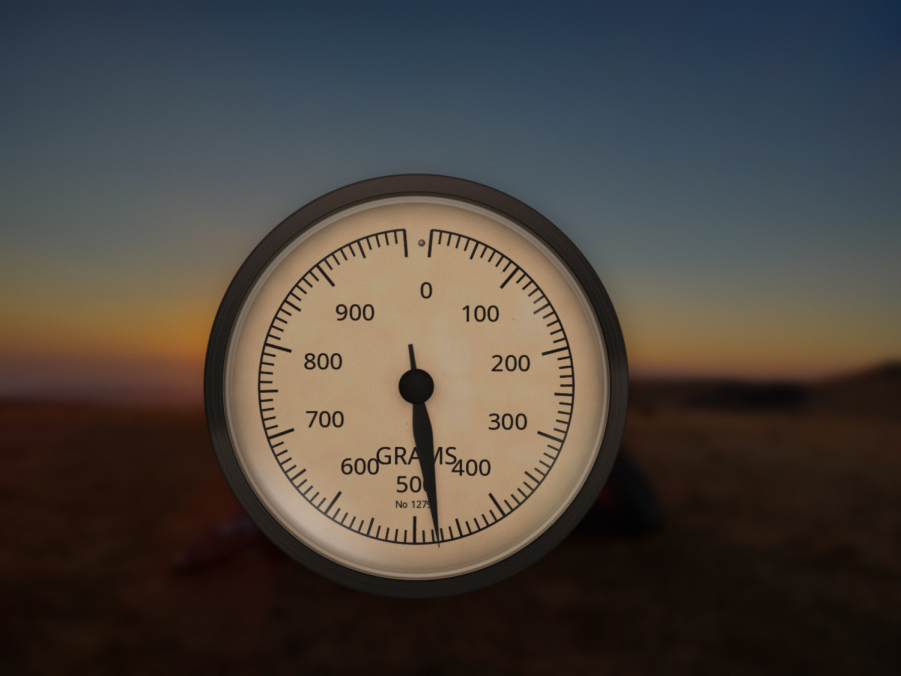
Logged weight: 475 (g)
